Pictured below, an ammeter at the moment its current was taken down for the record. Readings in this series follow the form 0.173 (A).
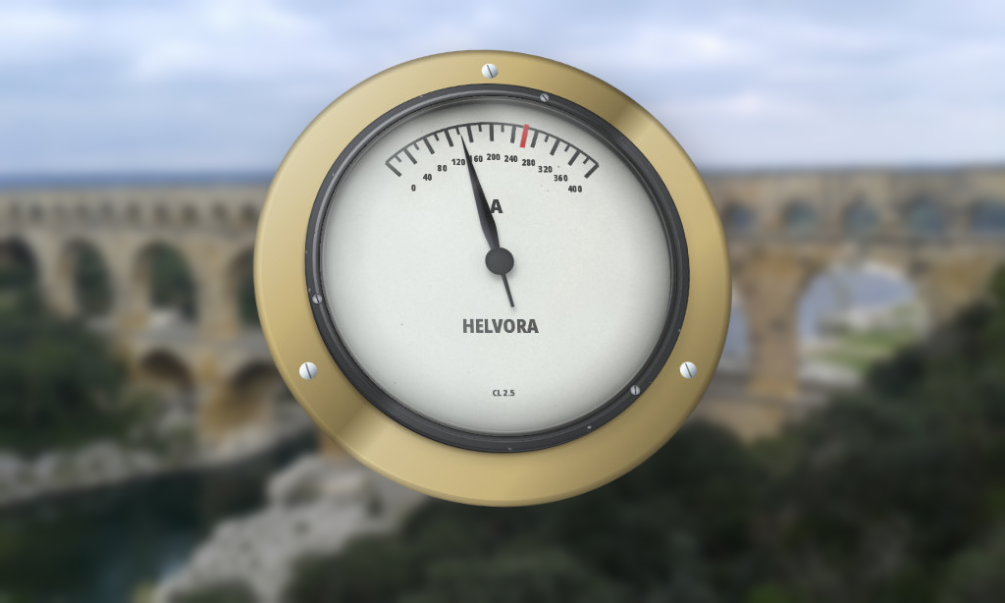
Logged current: 140 (A)
